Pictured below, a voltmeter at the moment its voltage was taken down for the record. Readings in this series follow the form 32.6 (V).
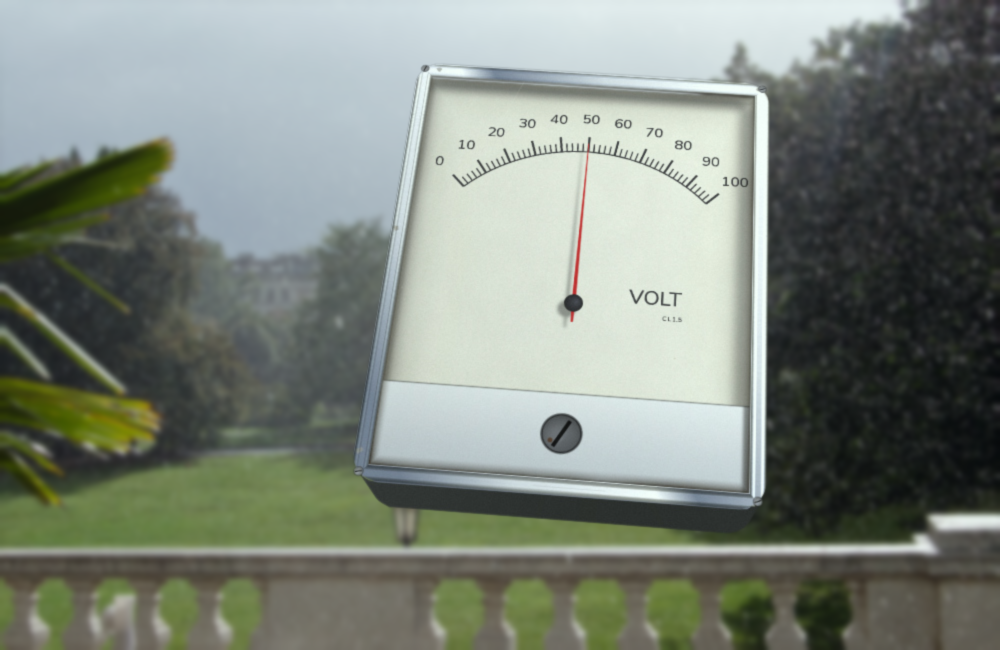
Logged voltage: 50 (V)
